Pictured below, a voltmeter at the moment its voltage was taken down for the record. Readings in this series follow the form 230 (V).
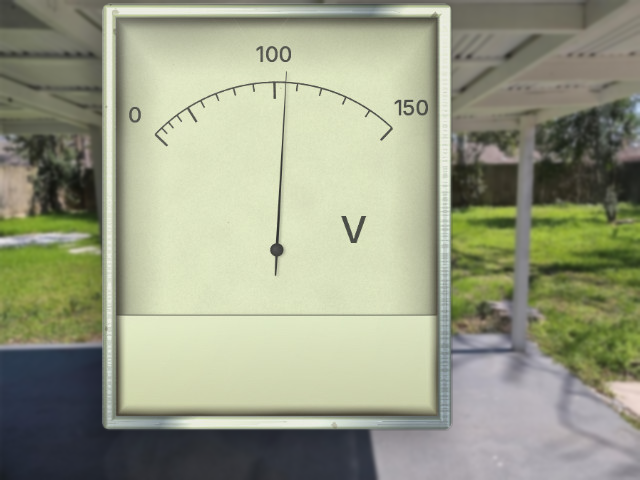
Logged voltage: 105 (V)
